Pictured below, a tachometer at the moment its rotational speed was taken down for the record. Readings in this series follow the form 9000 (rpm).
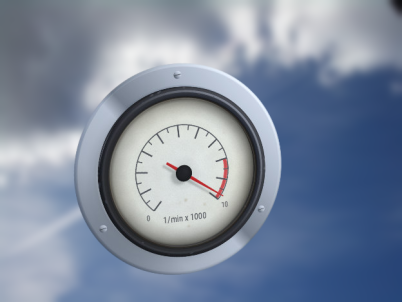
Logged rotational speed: 9750 (rpm)
